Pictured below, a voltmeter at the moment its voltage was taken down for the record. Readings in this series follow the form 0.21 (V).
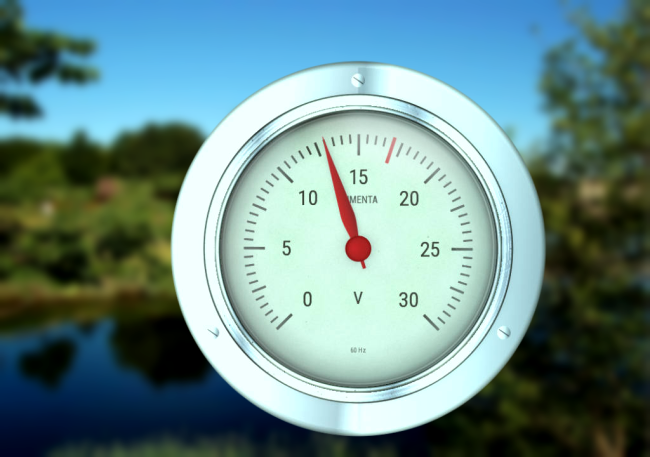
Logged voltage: 13 (V)
